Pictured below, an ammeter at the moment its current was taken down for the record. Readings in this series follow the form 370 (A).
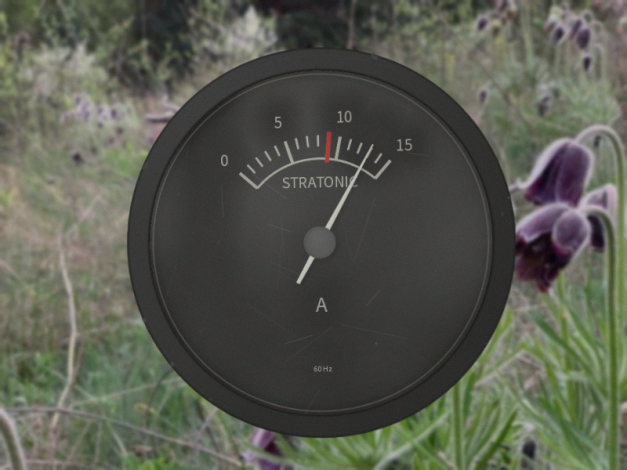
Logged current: 13 (A)
